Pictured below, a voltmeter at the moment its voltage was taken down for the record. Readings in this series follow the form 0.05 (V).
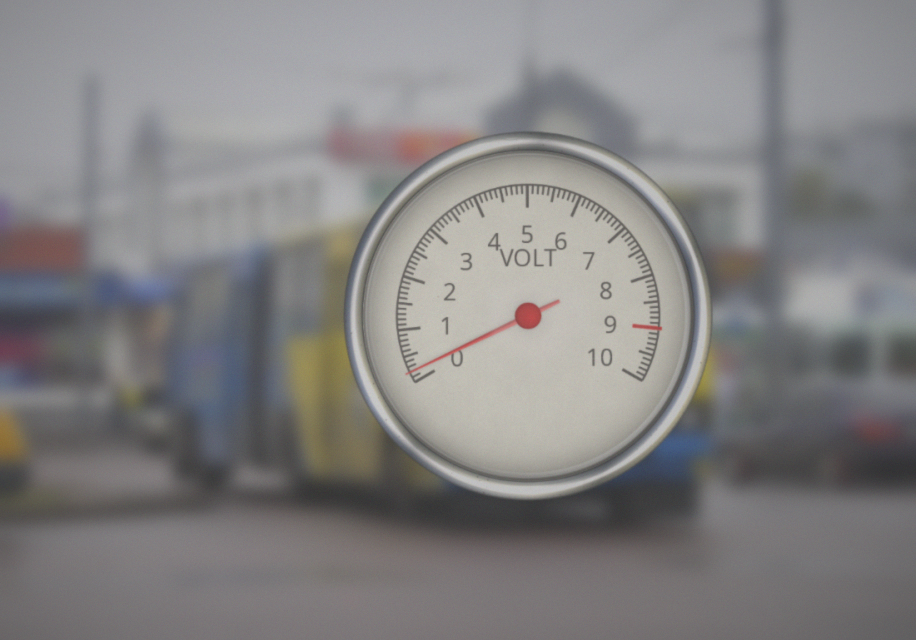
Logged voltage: 0.2 (V)
